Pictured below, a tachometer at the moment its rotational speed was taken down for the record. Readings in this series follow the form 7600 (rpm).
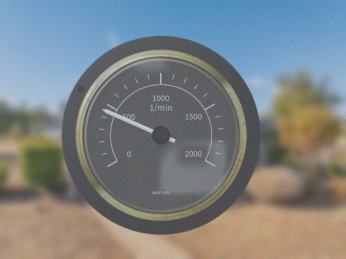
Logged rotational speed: 450 (rpm)
